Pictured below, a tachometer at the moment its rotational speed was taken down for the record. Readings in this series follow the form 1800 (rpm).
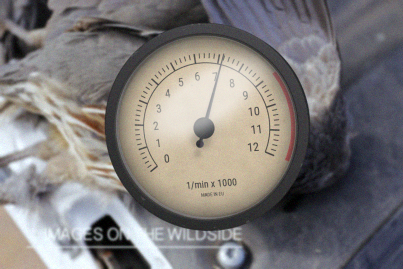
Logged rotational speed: 7200 (rpm)
